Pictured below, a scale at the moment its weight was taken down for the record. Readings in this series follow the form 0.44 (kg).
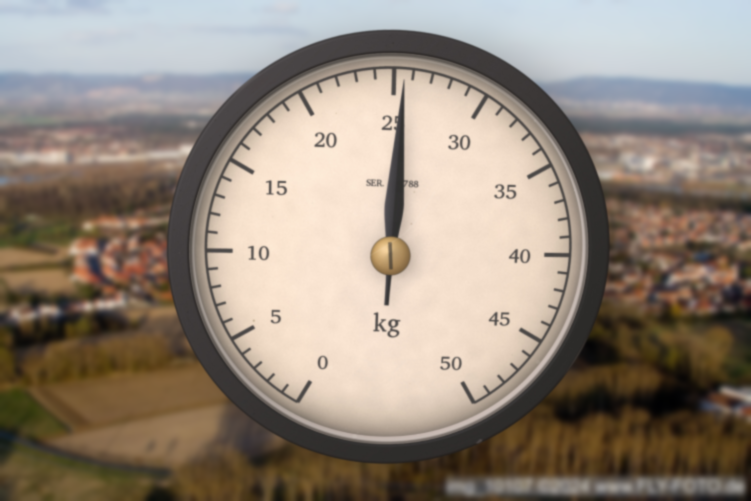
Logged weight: 25.5 (kg)
